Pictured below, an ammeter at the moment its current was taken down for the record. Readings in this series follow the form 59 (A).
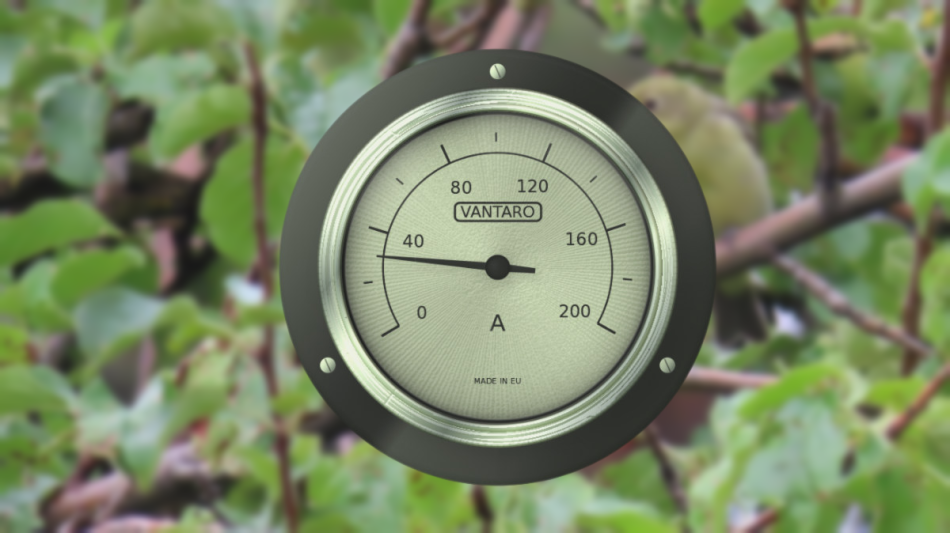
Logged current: 30 (A)
